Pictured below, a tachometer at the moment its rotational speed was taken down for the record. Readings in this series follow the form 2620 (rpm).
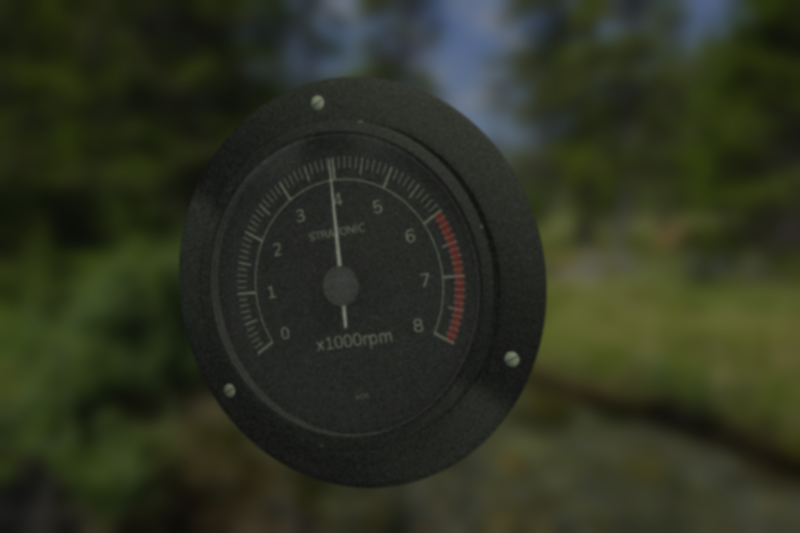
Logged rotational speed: 4000 (rpm)
